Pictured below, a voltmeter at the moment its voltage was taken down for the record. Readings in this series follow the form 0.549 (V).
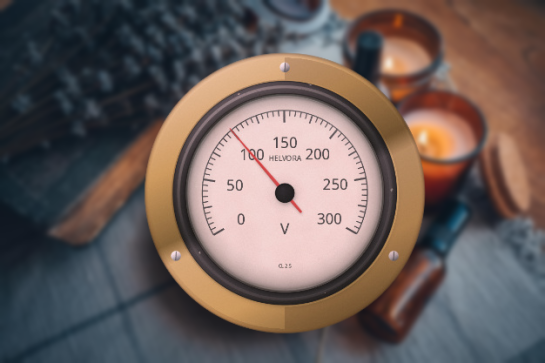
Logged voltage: 100 (V)
